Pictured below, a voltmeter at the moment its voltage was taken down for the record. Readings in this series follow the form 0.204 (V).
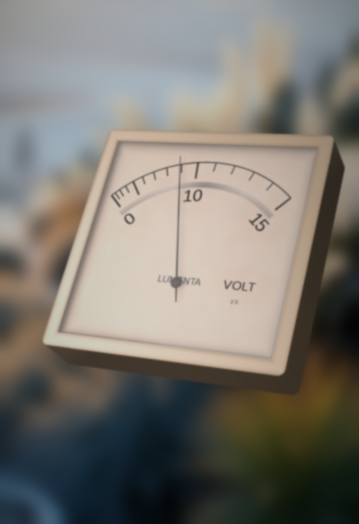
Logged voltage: 9 (V)
